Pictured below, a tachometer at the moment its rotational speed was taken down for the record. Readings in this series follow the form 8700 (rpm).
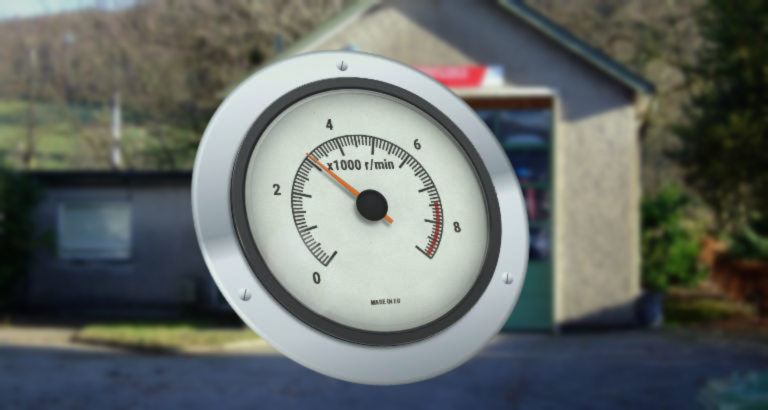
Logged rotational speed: 3000 (rpm)
